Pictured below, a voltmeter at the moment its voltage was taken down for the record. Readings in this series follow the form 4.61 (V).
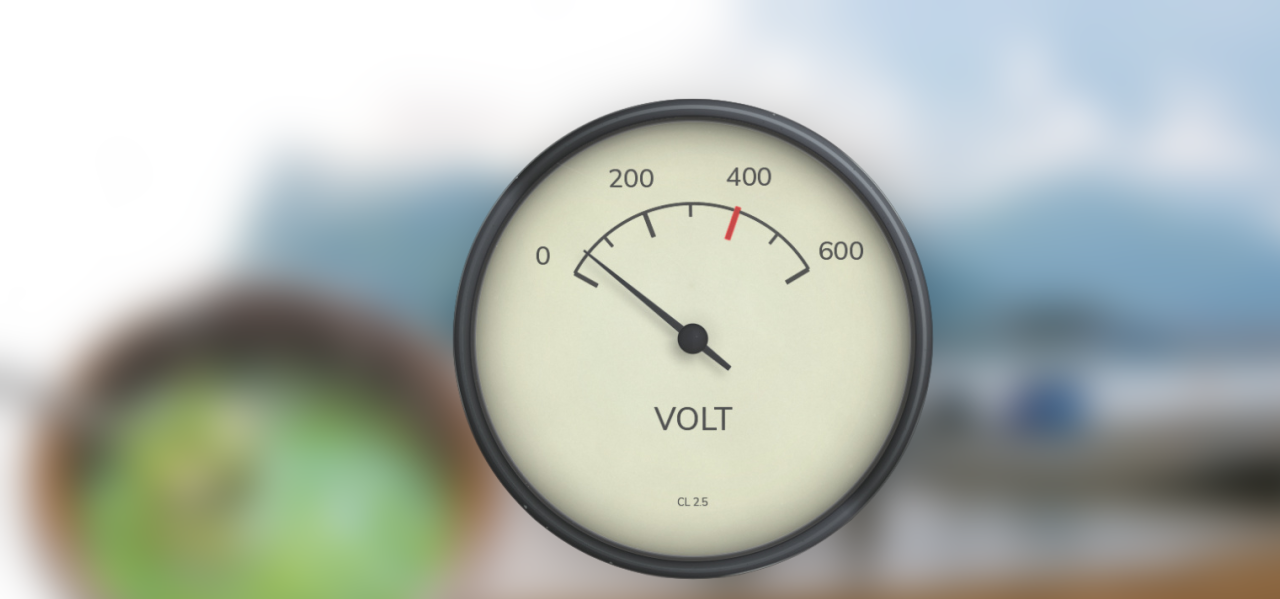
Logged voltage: 50 (V)
